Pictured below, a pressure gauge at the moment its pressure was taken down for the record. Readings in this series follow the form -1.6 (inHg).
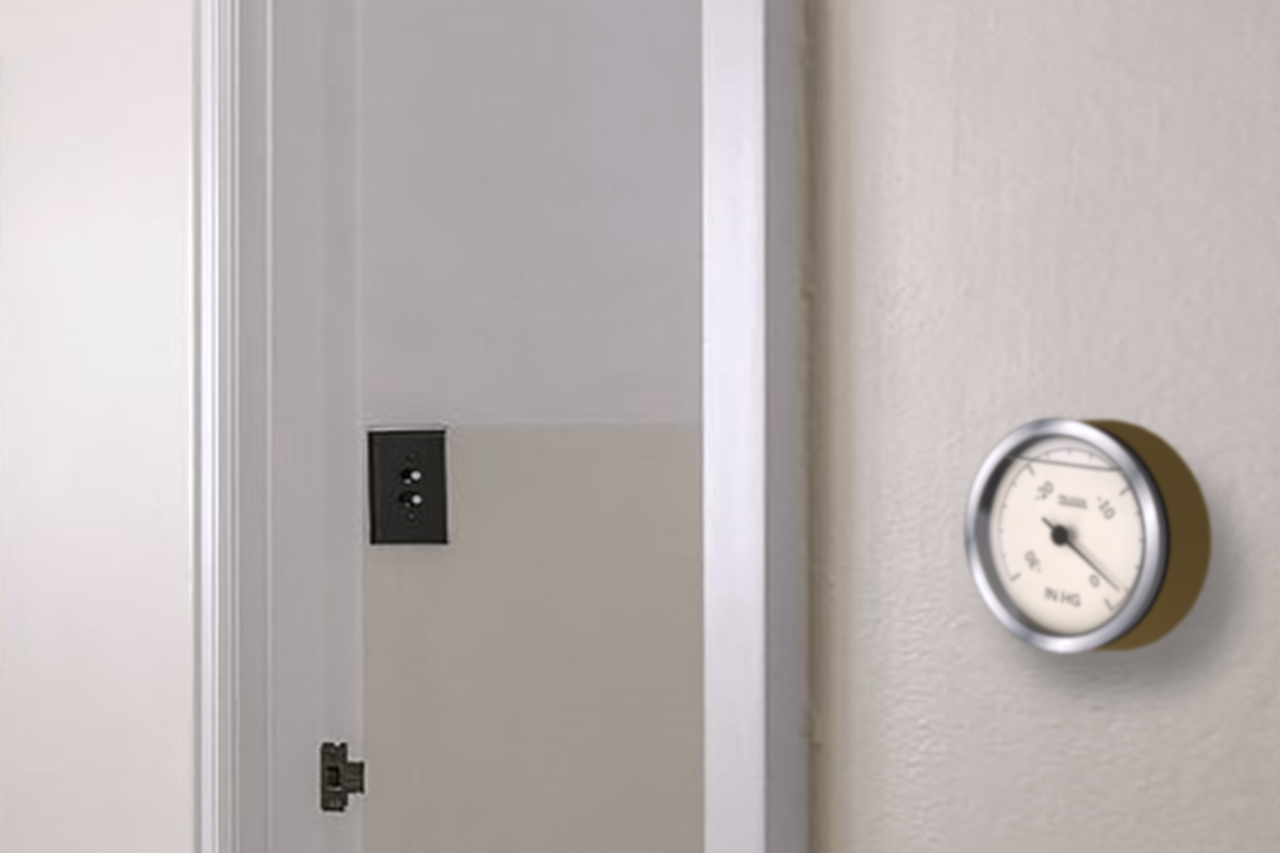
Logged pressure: -2 (inHg)
